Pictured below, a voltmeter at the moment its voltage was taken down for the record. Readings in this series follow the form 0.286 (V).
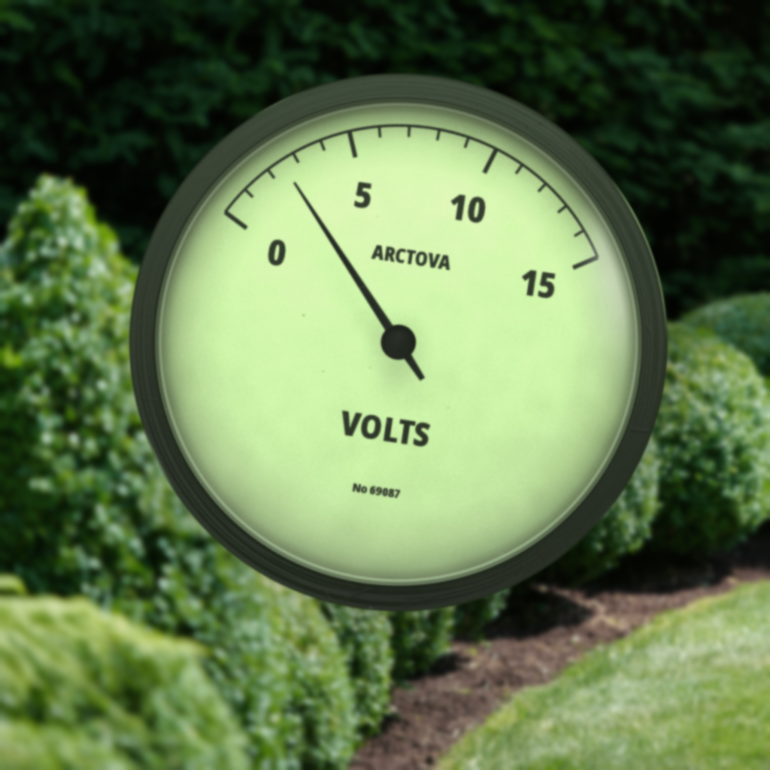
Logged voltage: 2.5 (V)
